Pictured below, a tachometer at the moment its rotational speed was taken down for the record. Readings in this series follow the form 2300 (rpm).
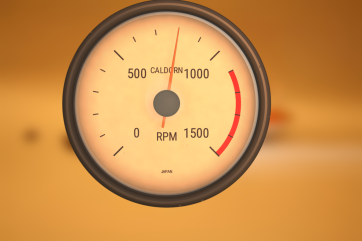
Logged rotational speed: 800 (rpm)
